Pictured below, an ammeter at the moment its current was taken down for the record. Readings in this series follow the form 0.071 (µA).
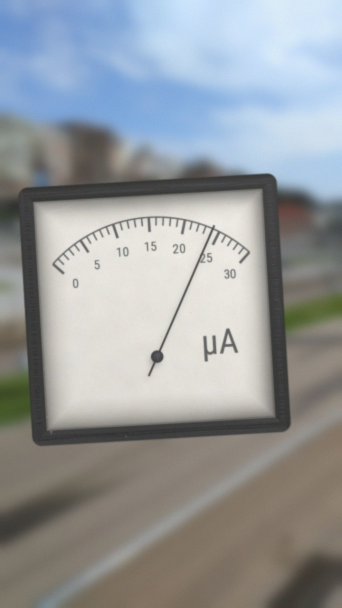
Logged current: 24 (µA)
